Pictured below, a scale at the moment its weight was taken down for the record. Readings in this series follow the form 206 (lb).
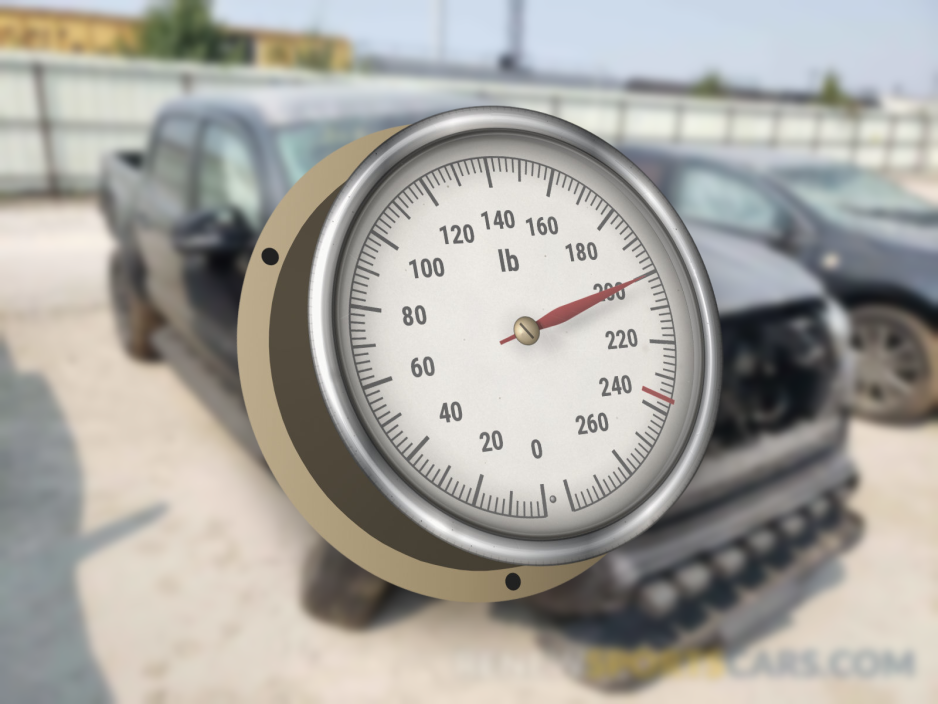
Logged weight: 200 (lb)
